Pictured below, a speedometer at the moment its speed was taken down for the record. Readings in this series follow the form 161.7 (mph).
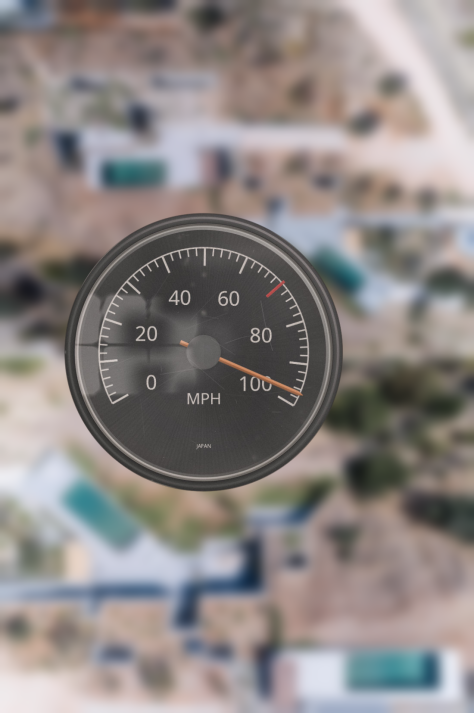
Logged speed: 97 (mph)
